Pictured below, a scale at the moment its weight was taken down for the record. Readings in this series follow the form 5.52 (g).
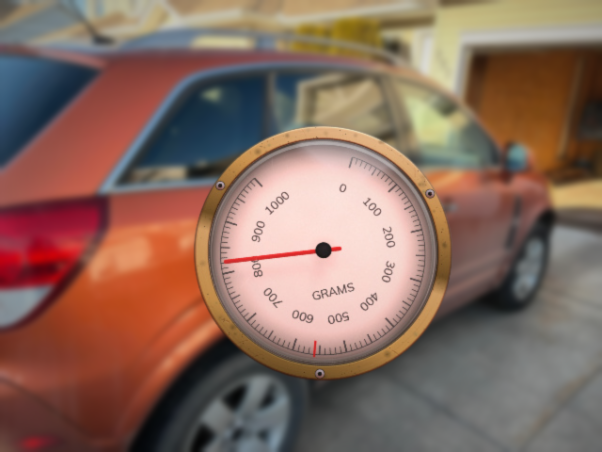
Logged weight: 820 (g)
